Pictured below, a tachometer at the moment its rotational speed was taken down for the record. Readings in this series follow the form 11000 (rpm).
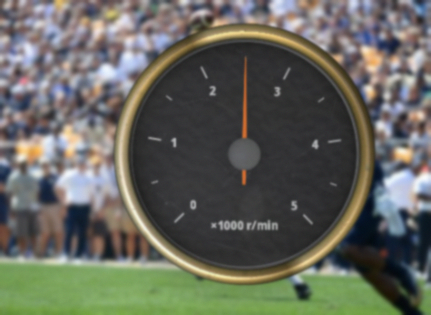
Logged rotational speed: 2500 (rpm)
